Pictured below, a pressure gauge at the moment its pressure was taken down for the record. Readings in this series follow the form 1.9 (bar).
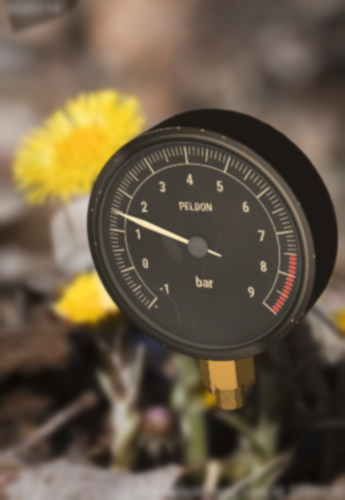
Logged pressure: 1.5 (bar)
